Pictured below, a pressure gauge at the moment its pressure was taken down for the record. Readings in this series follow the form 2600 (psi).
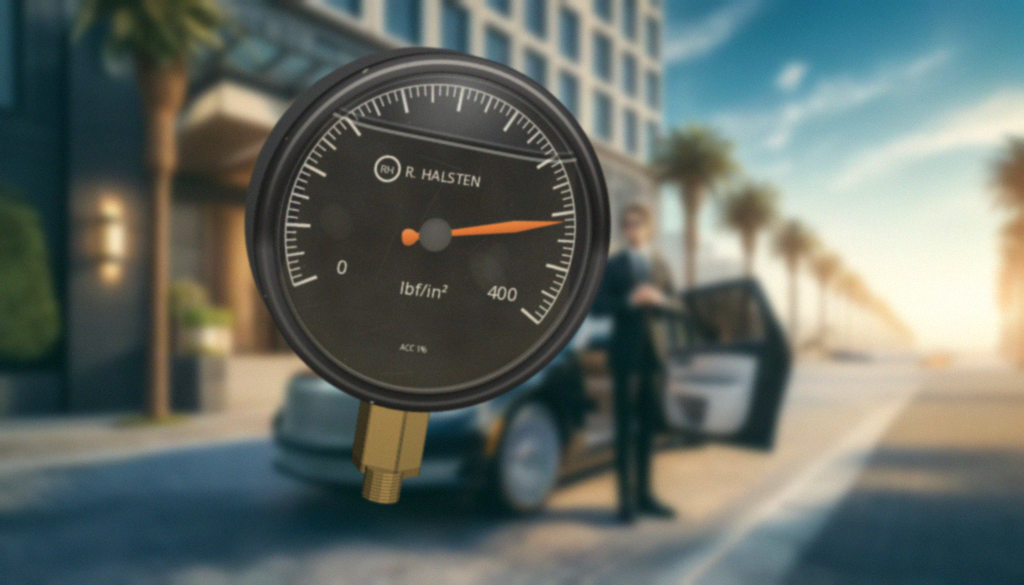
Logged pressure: 325 (psi)
